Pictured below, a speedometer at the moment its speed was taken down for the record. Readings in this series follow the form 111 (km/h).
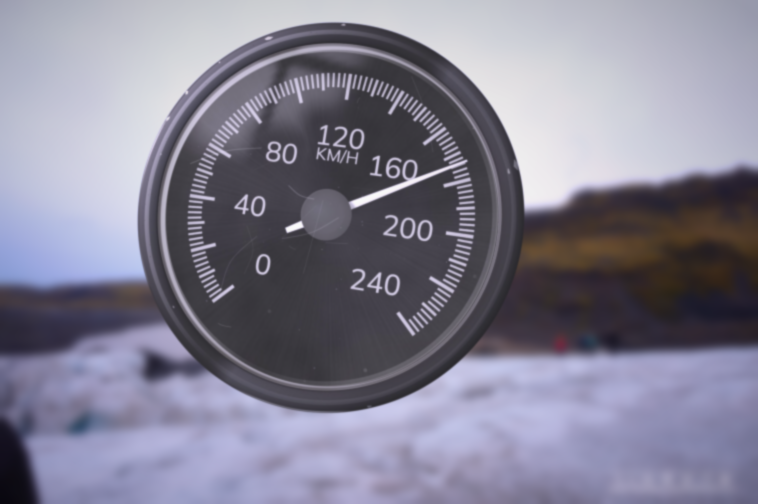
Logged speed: 174 (km/h)
